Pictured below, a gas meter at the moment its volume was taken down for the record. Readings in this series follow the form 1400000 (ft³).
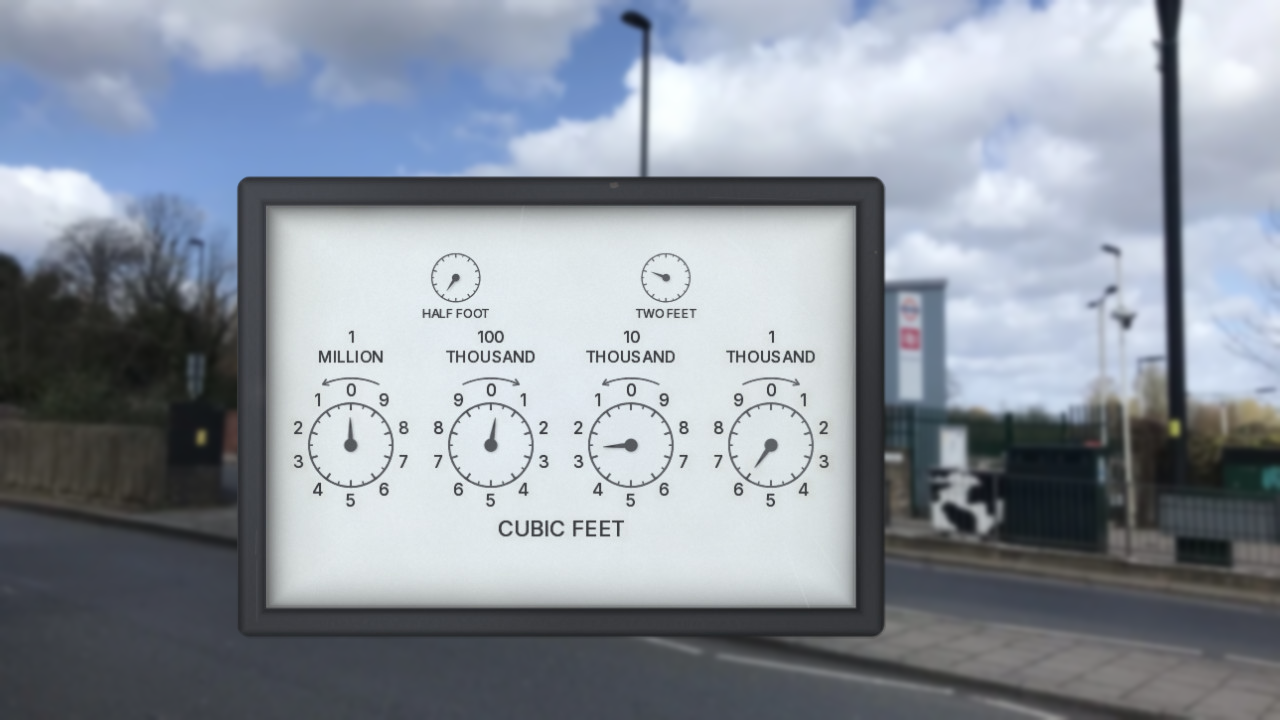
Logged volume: 2600 (ft³)
